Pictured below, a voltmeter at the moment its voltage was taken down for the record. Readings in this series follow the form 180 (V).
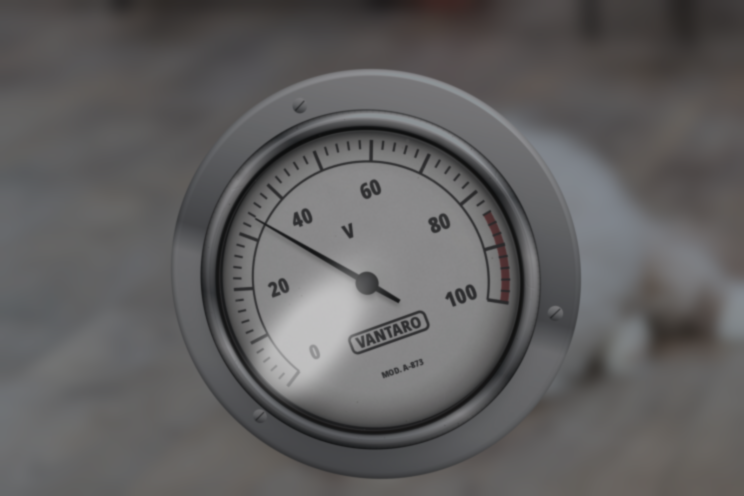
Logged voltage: 34 (V)
